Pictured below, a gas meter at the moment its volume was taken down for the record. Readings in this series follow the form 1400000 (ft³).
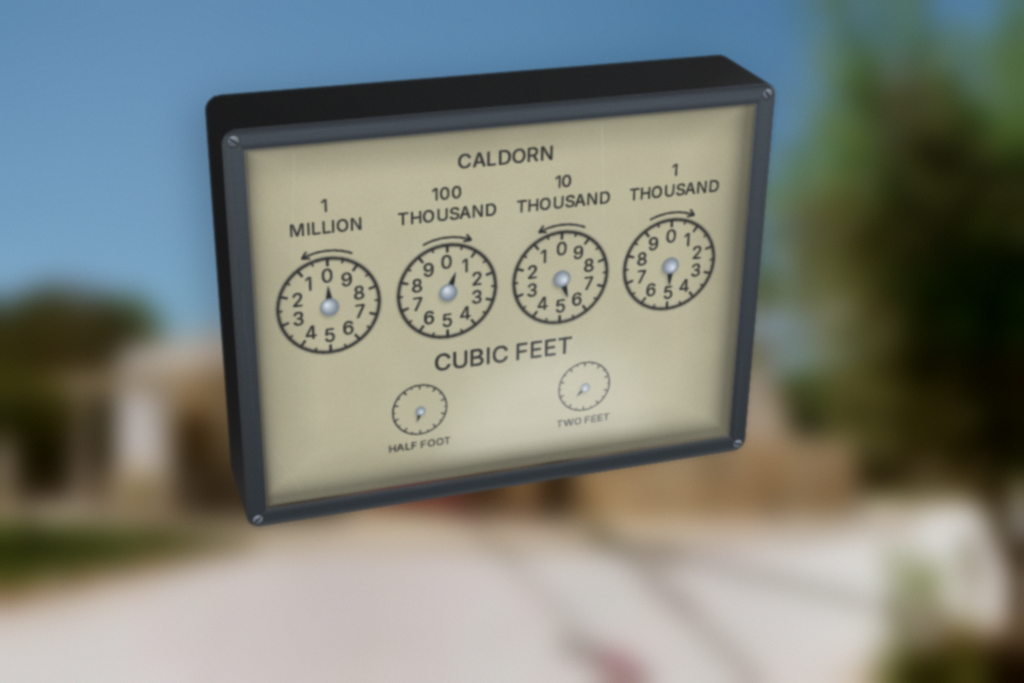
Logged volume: 5500 (ft³)
